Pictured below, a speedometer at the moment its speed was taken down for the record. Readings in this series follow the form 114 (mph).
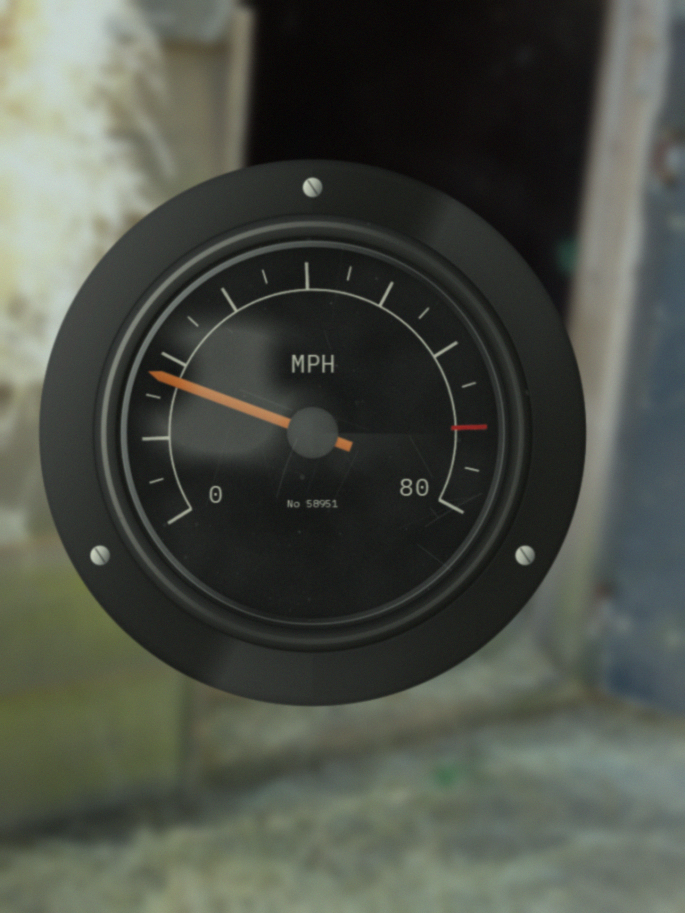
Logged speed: 17.5 (mph)
